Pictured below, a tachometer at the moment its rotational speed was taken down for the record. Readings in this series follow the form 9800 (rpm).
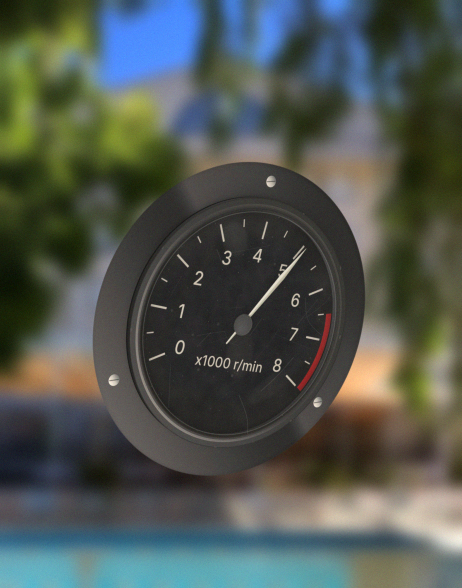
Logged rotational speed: 5000 (rpm)
